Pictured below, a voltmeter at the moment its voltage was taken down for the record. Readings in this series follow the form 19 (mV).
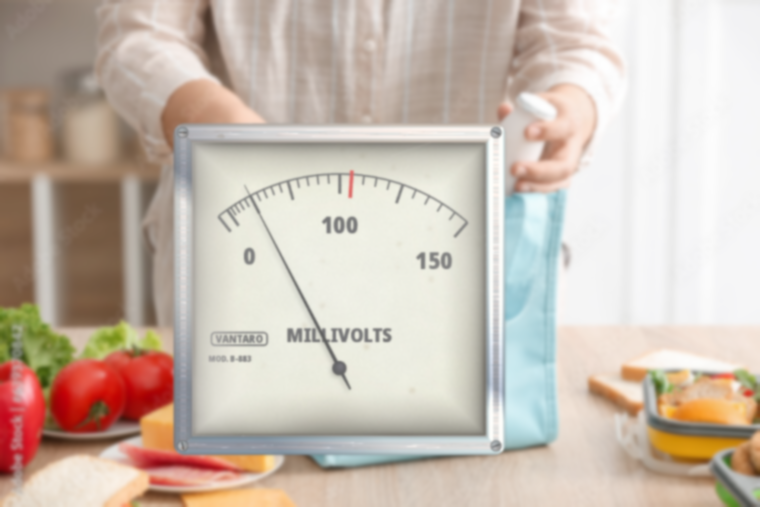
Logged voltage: 50 (mV)
